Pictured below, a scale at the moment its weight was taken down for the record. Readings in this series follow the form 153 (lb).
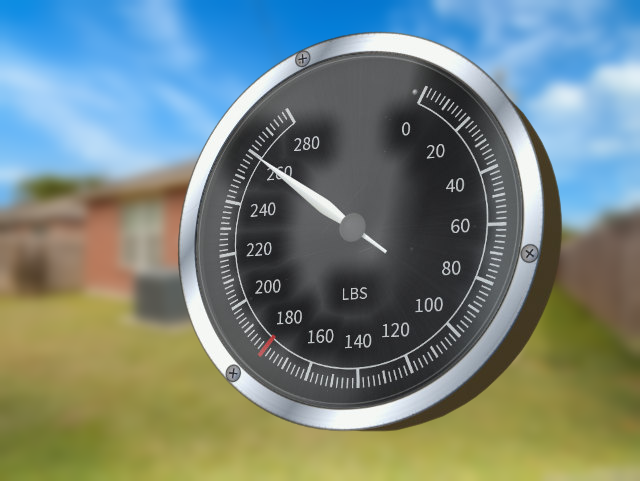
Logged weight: 260 (lb)
